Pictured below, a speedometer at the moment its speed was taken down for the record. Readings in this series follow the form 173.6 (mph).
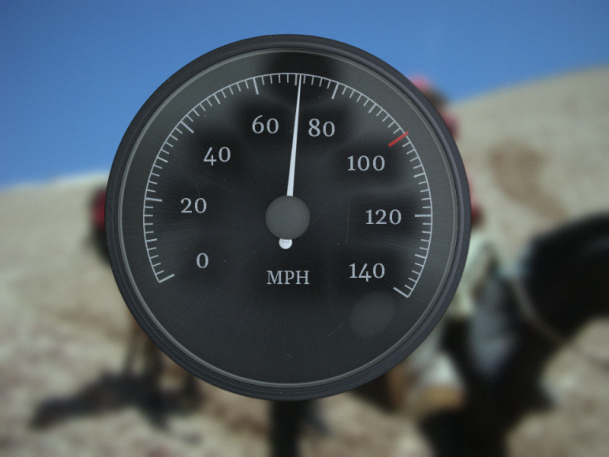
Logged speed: 71 (mph)
